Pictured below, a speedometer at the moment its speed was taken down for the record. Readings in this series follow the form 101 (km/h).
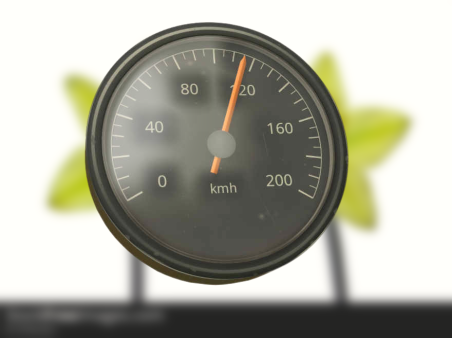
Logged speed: 115 (km/h)
